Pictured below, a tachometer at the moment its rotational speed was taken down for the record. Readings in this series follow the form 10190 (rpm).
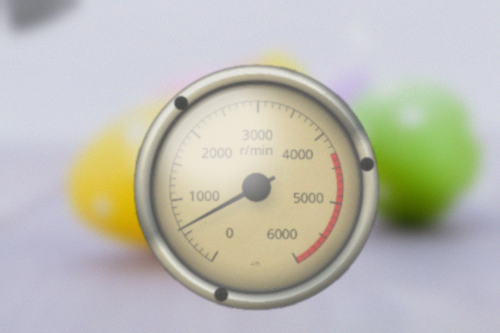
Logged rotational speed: 600 (rpm)
